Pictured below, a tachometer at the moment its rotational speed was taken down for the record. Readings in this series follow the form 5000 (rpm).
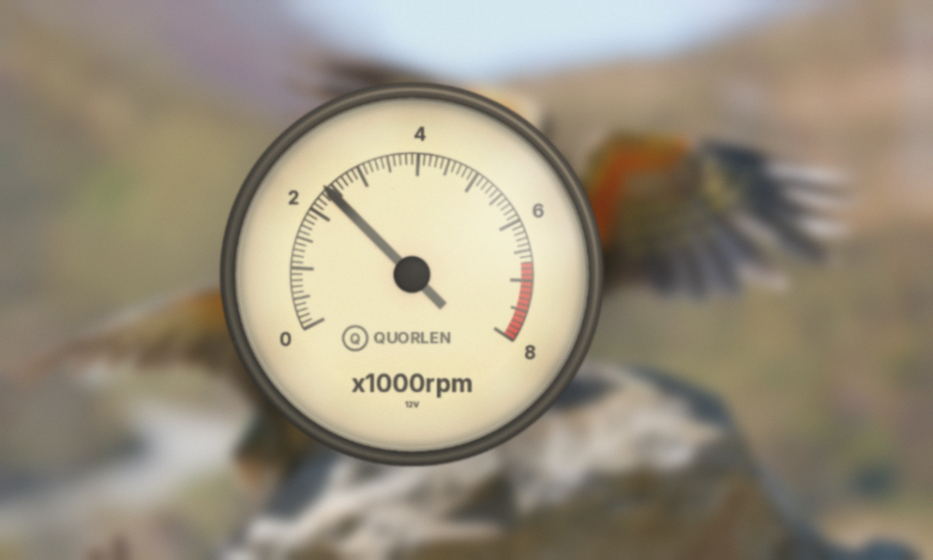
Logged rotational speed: 2400 (rpm)
